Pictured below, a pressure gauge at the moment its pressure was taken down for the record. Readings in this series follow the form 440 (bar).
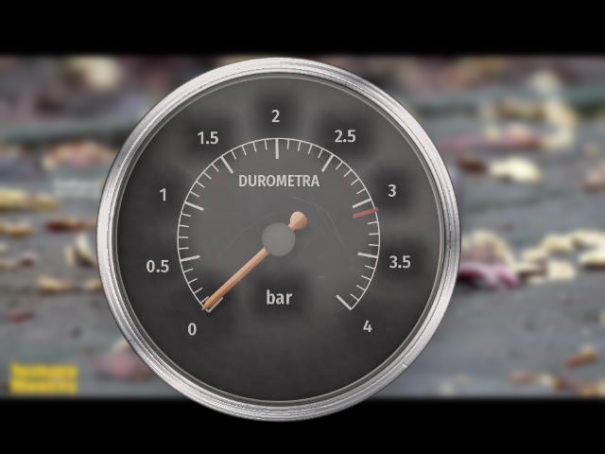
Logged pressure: 0.05 (bar)
